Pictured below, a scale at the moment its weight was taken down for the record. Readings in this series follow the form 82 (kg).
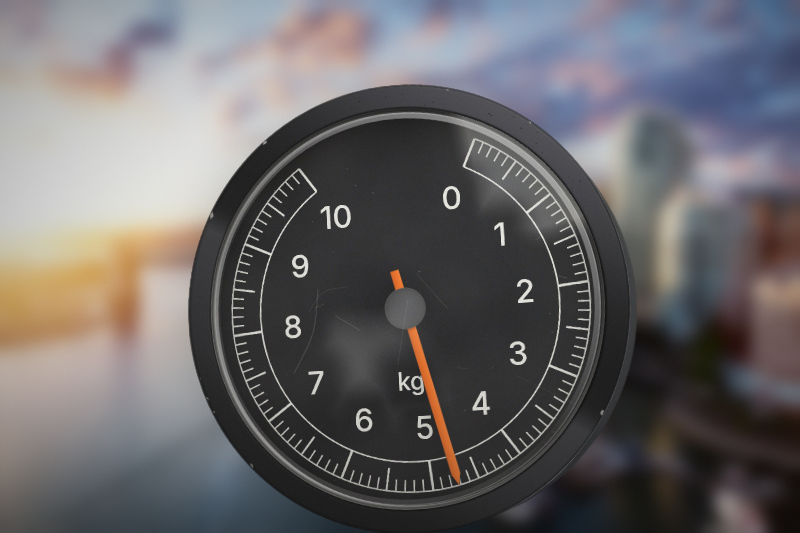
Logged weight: 4.7 (kg)
